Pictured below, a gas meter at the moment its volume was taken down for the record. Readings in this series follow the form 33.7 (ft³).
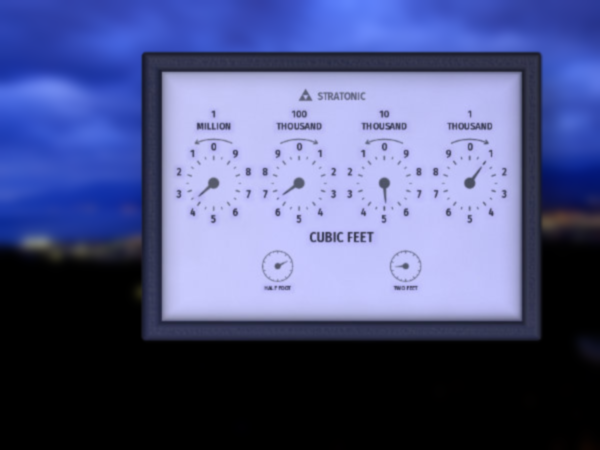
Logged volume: 365100 (ft³)
